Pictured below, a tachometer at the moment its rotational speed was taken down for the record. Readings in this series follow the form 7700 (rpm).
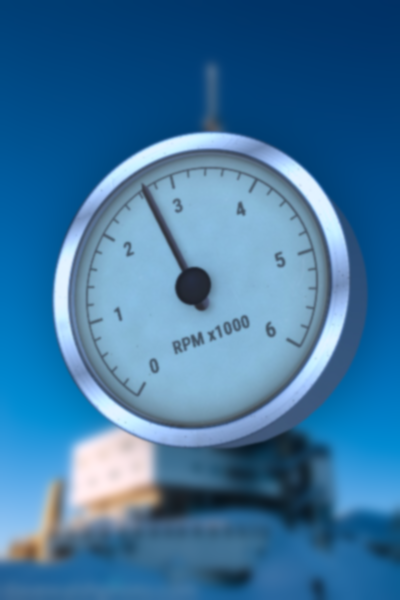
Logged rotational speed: 2700 (rpm)
